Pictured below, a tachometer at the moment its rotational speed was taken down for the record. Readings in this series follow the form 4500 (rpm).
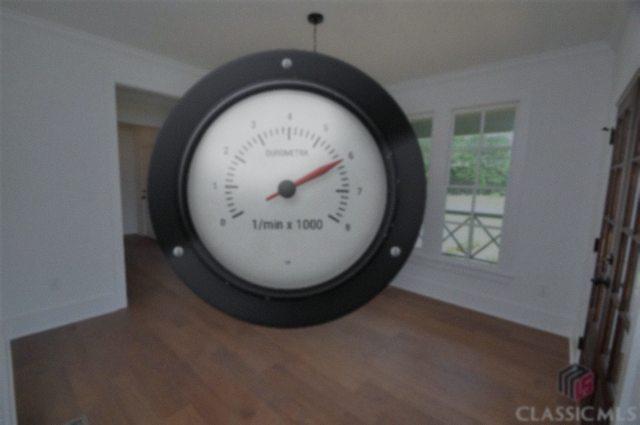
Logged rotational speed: 6000 (rpm)
